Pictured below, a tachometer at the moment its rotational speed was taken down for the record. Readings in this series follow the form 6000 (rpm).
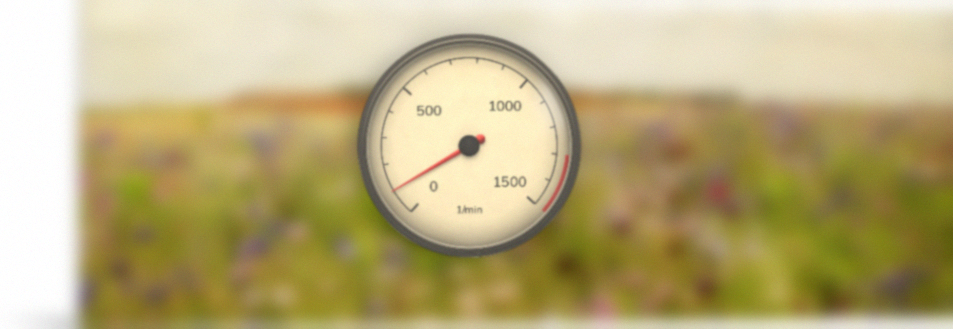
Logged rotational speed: 100 (rpm)
